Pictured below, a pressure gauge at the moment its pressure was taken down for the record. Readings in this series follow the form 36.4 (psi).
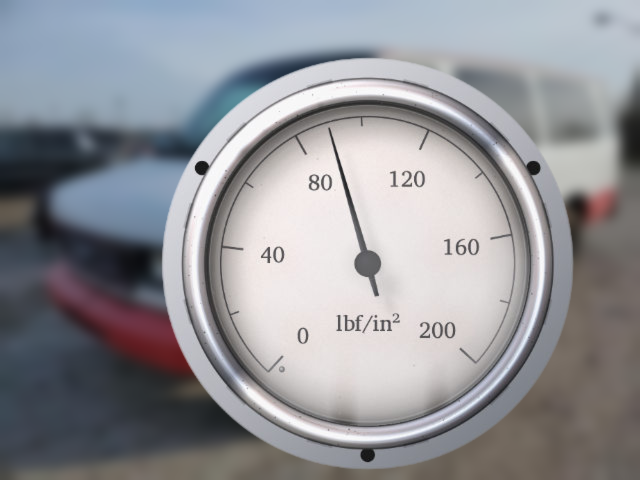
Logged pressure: 90 (psi)
